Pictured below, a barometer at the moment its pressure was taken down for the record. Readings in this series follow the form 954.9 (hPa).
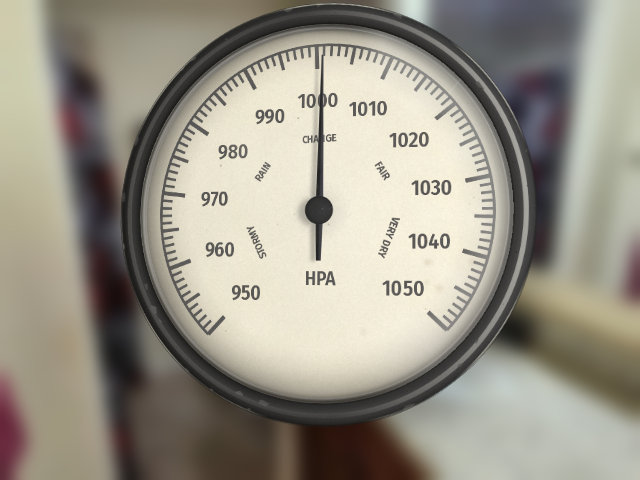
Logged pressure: 1001 (hPa)
